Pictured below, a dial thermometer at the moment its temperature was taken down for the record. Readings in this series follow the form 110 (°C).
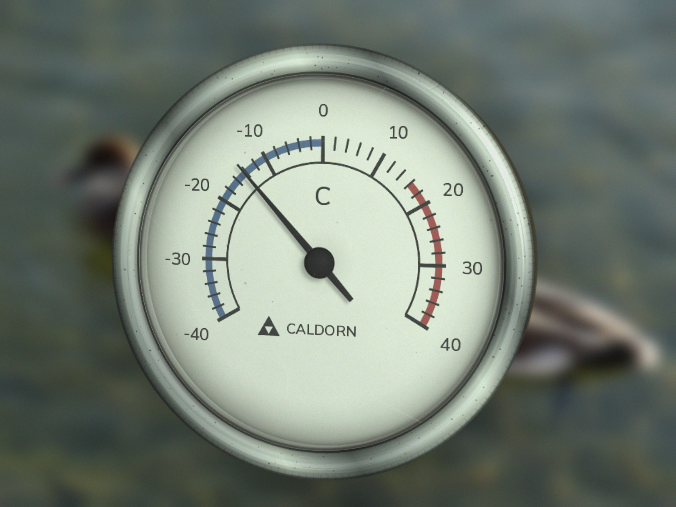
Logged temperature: -14 (°C)
